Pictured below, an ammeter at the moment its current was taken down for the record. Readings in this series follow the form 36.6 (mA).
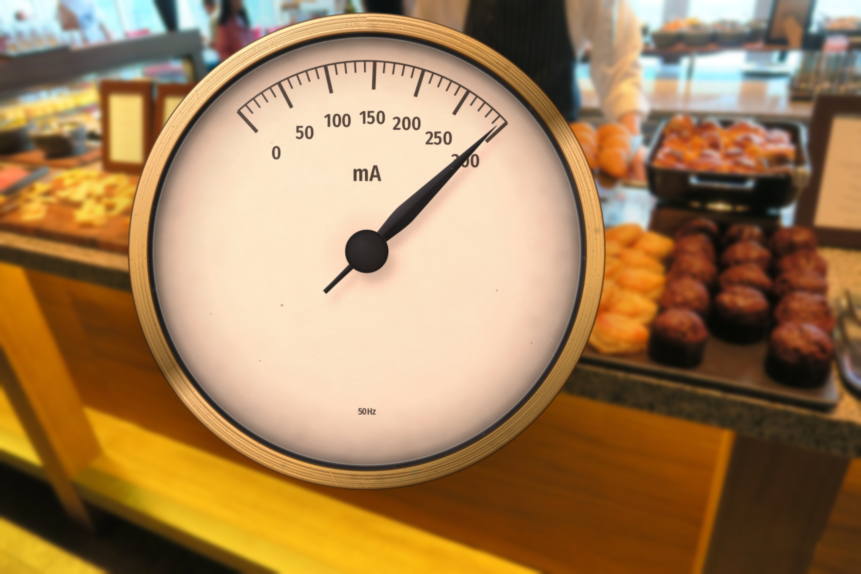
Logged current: 295 (mA)
